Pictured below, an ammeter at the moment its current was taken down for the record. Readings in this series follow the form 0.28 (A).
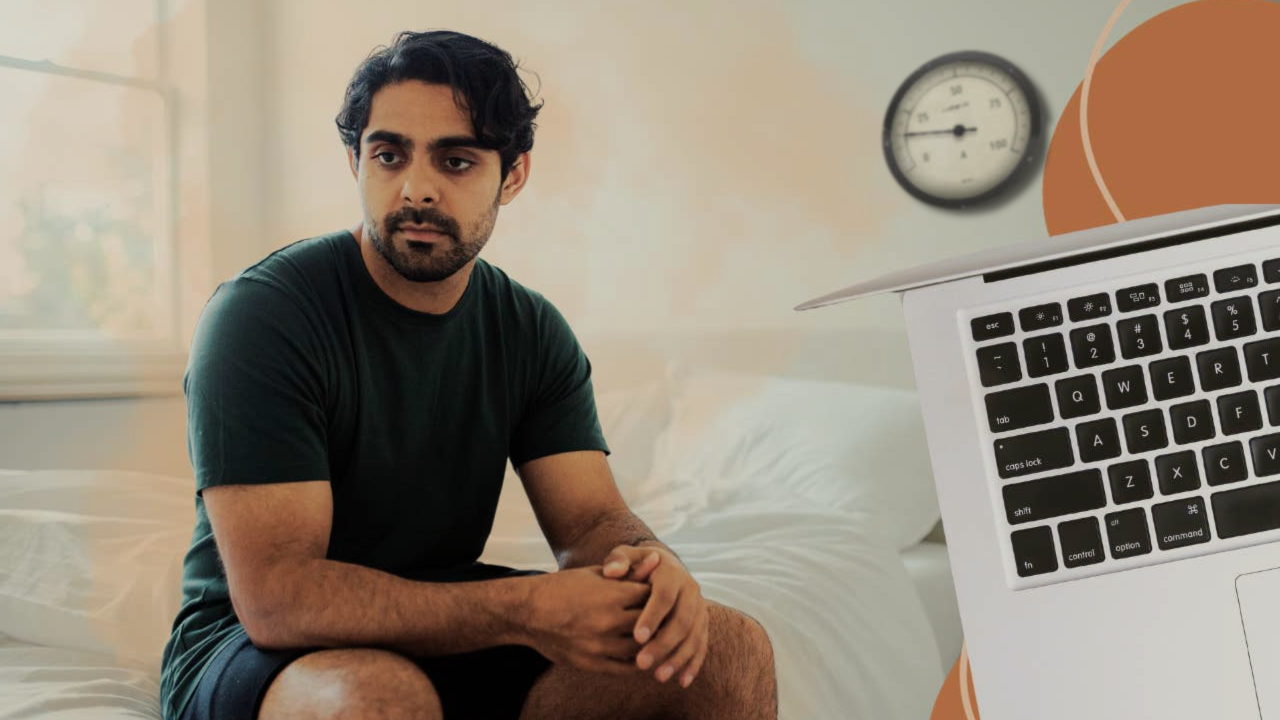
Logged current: 15 (A)
